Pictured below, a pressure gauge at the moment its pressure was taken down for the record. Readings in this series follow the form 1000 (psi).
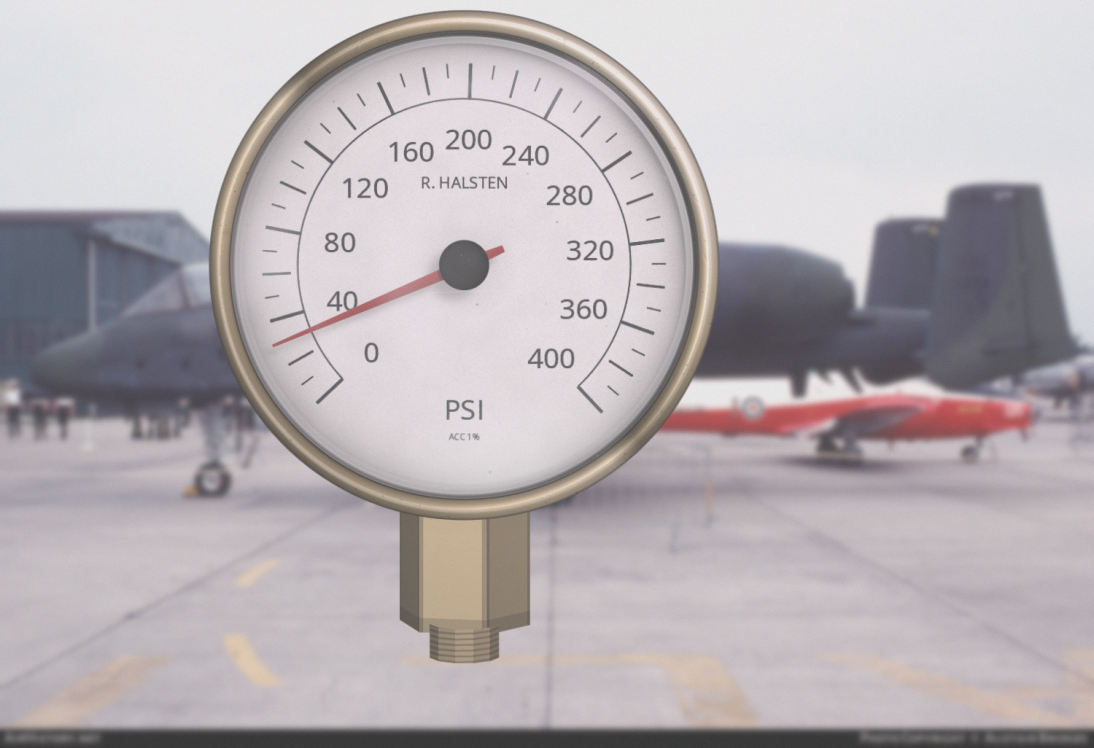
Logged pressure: 30 (psi)
